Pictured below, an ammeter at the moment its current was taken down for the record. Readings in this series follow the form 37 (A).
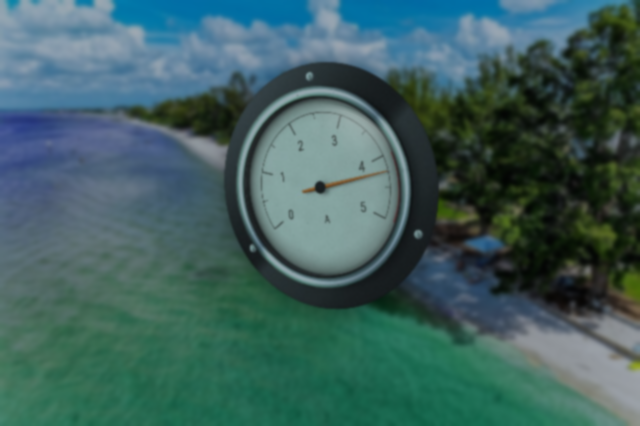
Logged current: 4.25 (A)
